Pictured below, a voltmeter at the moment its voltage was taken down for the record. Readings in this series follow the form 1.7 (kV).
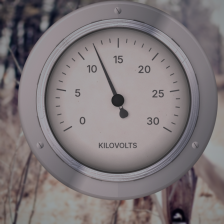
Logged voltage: 12 (kV)
